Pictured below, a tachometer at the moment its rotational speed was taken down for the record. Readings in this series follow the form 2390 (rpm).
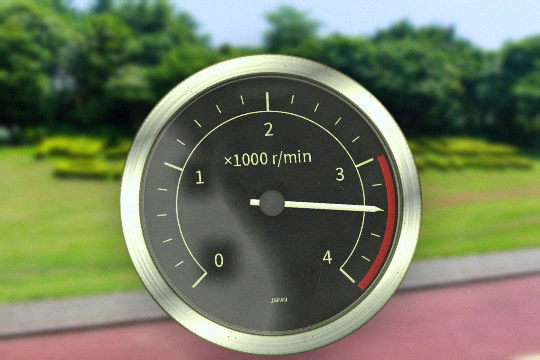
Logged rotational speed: 3400 (rpm)
